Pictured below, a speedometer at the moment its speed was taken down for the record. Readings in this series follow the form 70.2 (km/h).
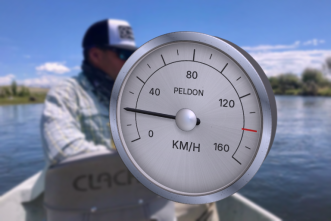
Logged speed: 20 (km/h)
